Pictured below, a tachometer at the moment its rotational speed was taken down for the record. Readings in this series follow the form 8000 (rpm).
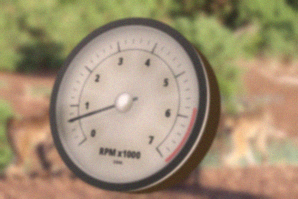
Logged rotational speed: 600 (rpm)
